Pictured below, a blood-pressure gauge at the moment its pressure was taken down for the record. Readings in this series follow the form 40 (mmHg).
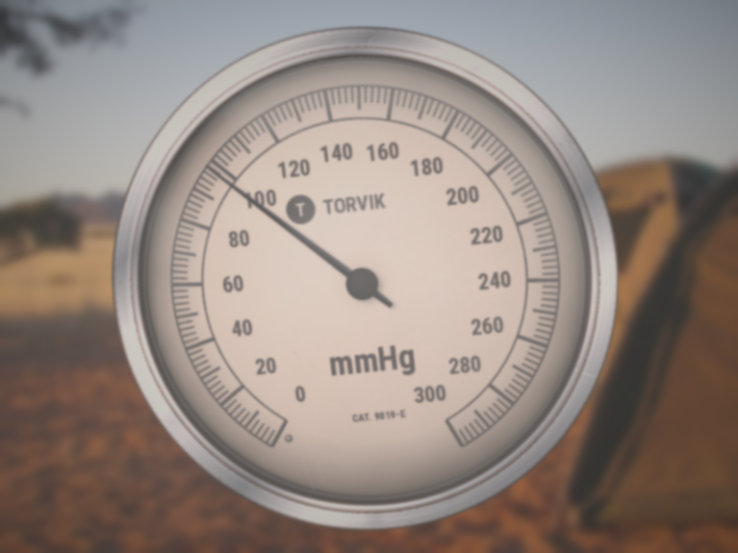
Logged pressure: 98 (mmHg)
